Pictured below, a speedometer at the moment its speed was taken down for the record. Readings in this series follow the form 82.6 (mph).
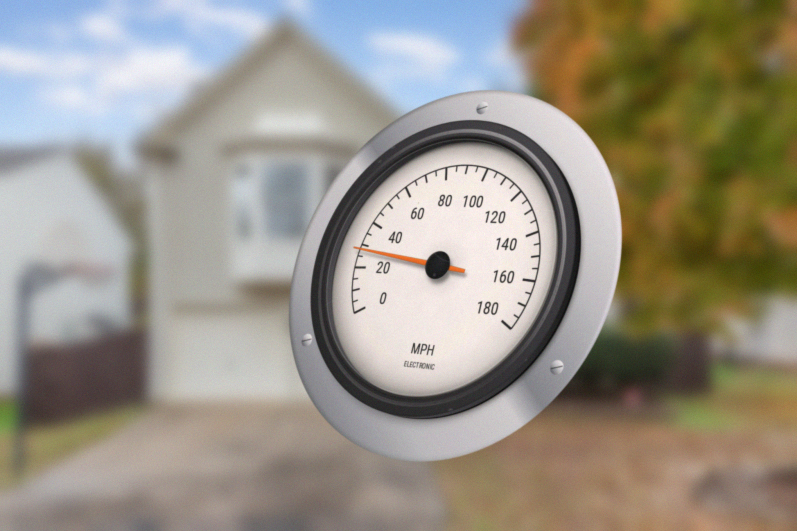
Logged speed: 27.5 (mph)
